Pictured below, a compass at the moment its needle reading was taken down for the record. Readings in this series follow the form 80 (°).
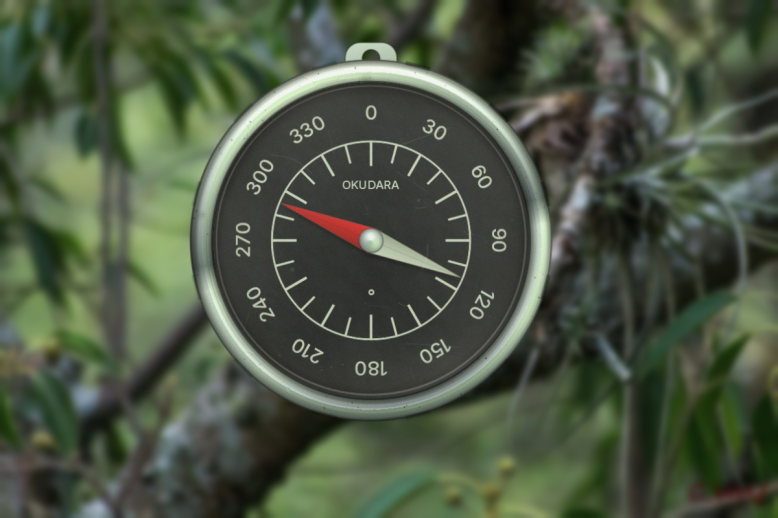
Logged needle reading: 292.5 (°)
